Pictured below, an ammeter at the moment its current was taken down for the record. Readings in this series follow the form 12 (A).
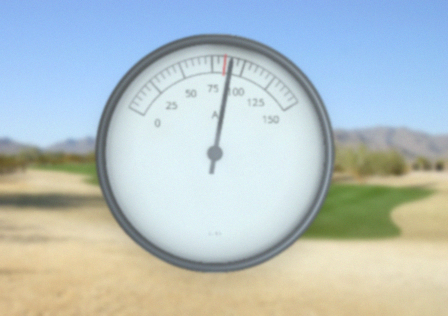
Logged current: 90 (A)
